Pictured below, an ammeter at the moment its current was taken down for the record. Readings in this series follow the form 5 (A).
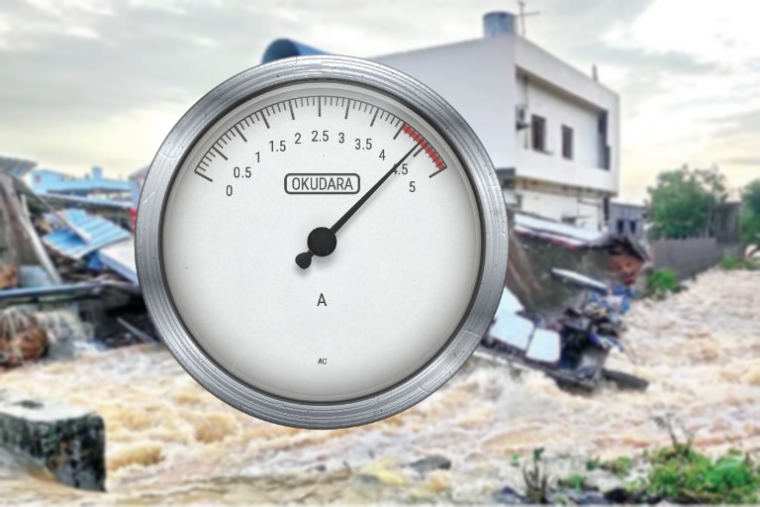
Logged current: 4.4 (A)
